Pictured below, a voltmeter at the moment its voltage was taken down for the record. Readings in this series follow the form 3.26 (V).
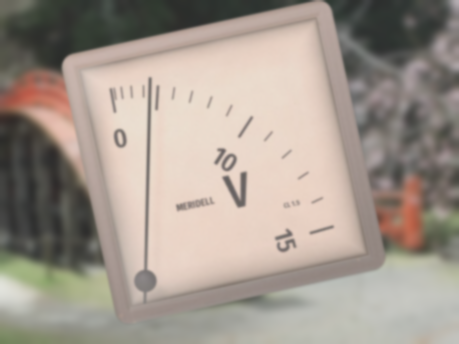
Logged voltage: 4.5 (V)
